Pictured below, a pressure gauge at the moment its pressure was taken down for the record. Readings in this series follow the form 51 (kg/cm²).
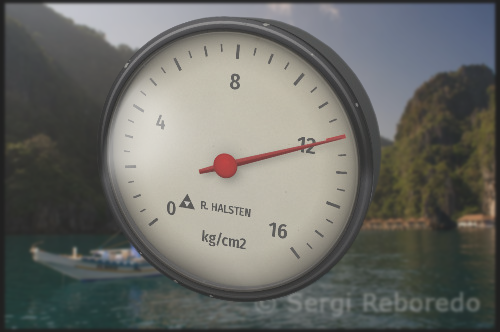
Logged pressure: 12 (kg/cm²)
